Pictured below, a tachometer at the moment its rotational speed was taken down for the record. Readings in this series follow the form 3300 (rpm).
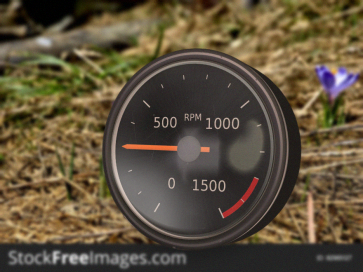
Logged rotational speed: 300 (rpm)
